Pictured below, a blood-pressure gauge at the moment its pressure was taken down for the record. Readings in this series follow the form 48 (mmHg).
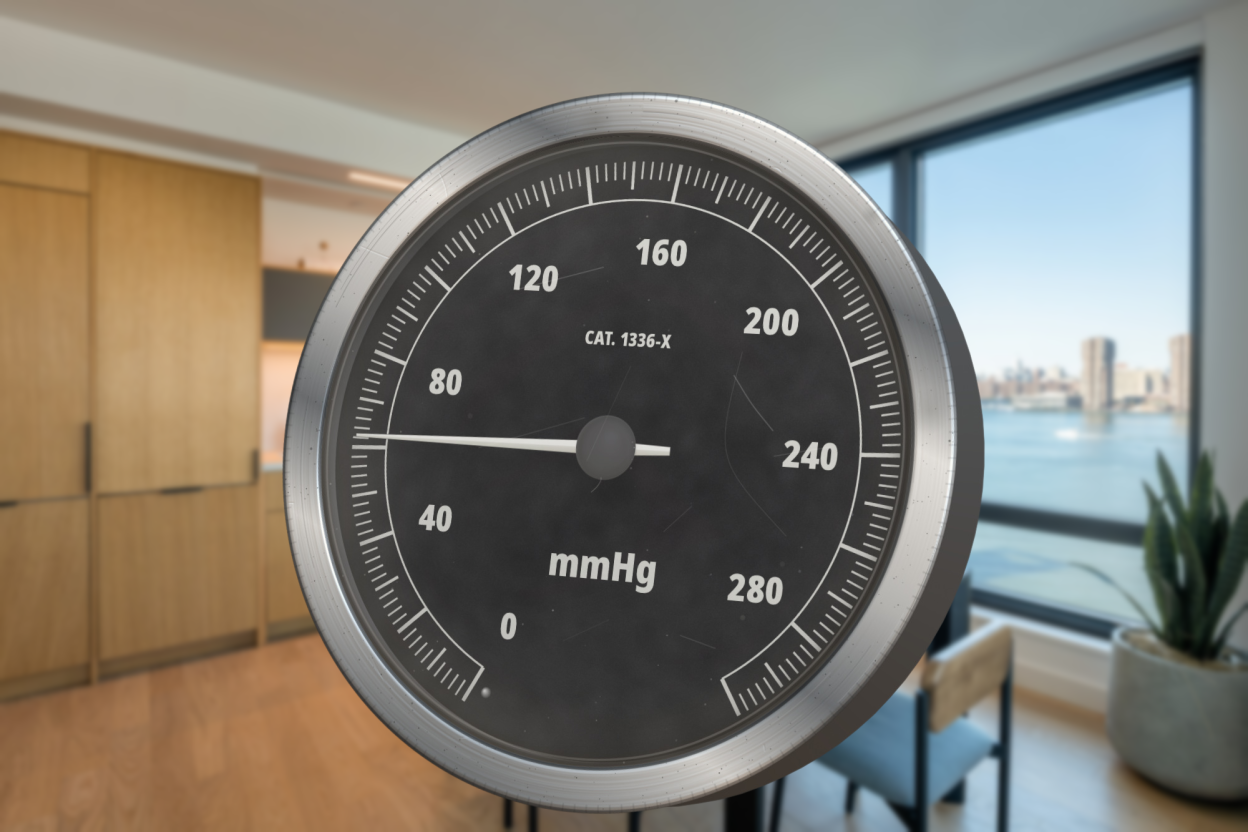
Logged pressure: 62 (mmHg)
